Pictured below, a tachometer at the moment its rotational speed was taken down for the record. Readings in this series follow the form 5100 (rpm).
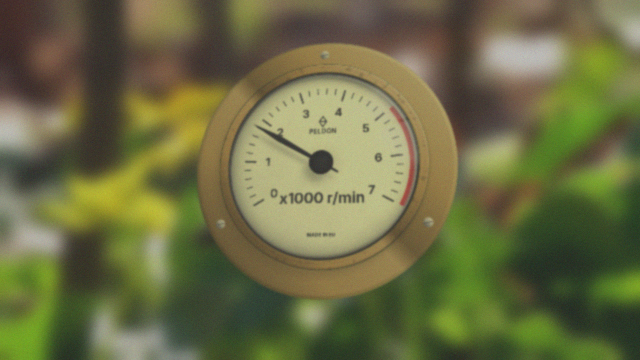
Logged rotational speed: 1800 (rpm)
